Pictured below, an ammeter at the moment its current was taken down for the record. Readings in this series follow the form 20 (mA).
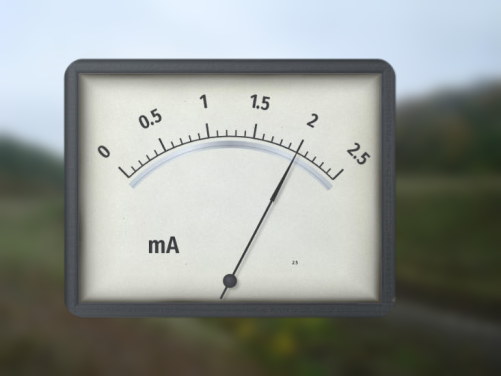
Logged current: 2 (mA)
